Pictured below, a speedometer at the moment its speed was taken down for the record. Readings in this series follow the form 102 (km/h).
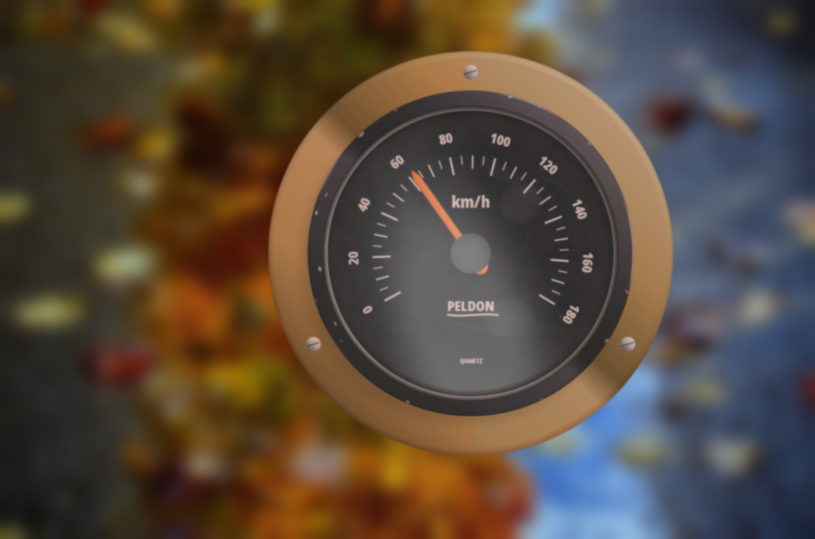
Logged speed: 62.5 (km/h)
